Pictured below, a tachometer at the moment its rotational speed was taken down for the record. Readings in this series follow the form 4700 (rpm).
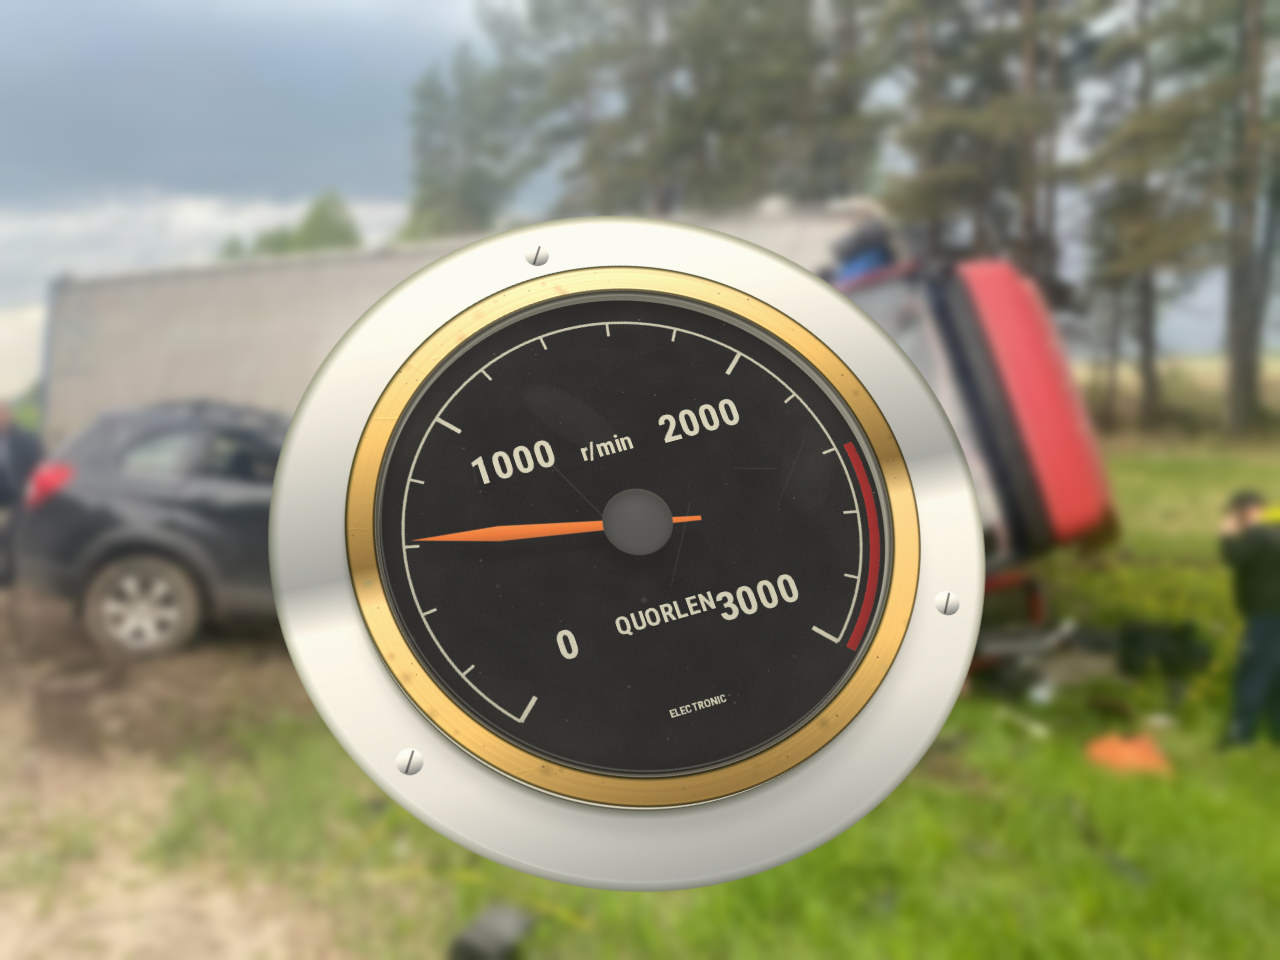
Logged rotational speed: 600 (rpm)
